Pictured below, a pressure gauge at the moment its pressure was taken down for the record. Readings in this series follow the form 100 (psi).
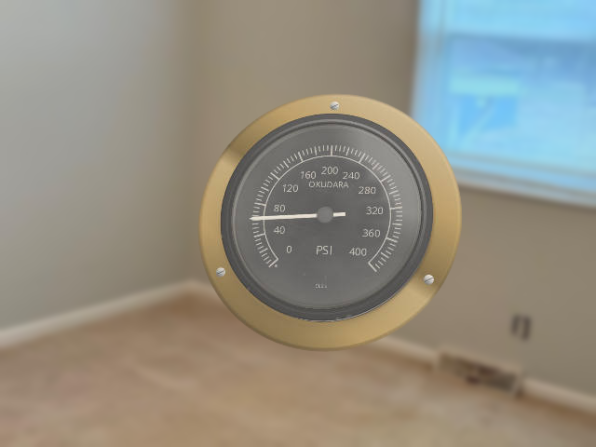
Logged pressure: 60 (psi)
